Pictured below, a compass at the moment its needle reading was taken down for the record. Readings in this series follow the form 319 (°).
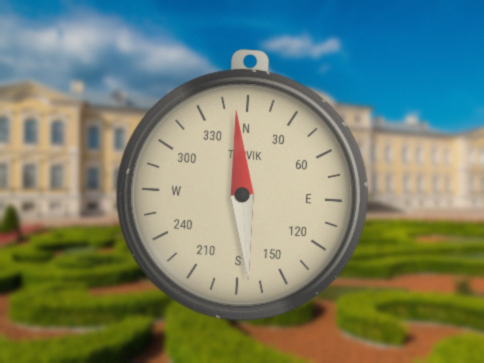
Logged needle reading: 352.5 (°)
